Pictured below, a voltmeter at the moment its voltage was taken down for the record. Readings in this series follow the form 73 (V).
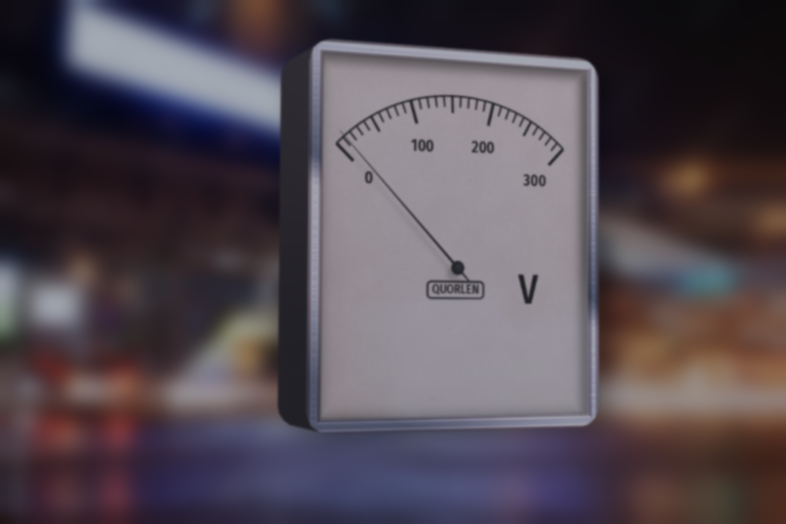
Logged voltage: 10 (V)
